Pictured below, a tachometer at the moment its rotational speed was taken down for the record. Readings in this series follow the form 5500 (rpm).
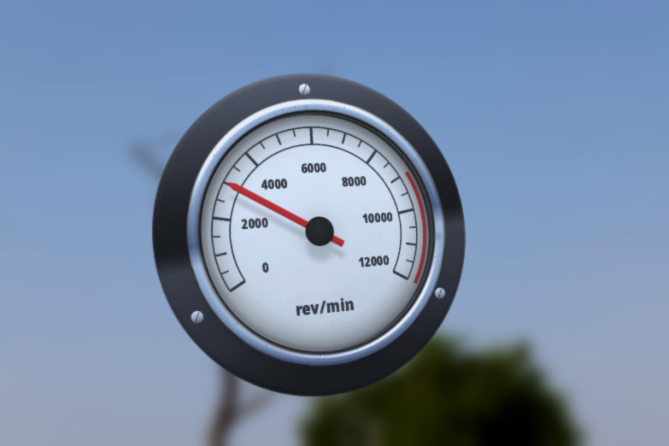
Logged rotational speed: 3000 (rpm)
